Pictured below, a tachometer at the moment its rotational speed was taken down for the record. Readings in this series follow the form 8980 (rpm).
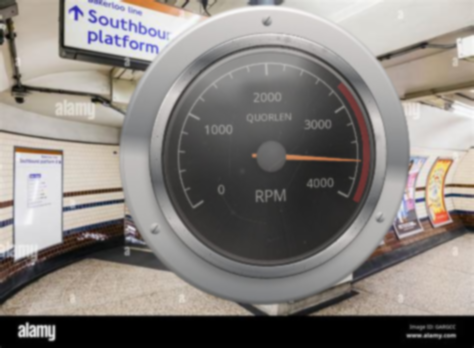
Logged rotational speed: 3600 (rpm)
